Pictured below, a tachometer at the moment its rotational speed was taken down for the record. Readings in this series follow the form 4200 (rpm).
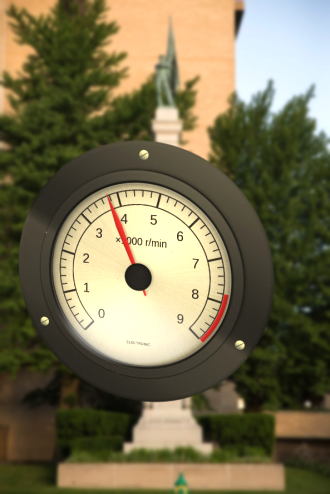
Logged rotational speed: 3800 (rpm)
